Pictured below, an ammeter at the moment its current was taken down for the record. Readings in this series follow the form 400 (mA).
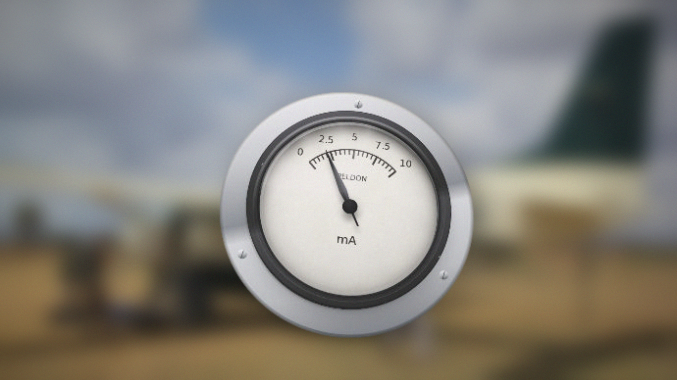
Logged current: 2 (mA)
